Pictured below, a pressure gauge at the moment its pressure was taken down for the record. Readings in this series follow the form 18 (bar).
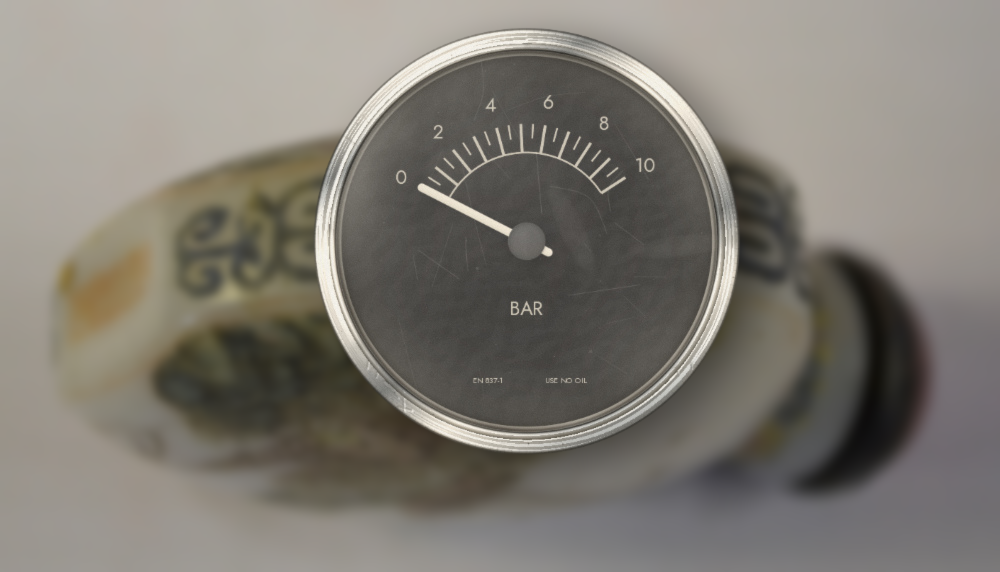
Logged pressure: 0 (bar)
